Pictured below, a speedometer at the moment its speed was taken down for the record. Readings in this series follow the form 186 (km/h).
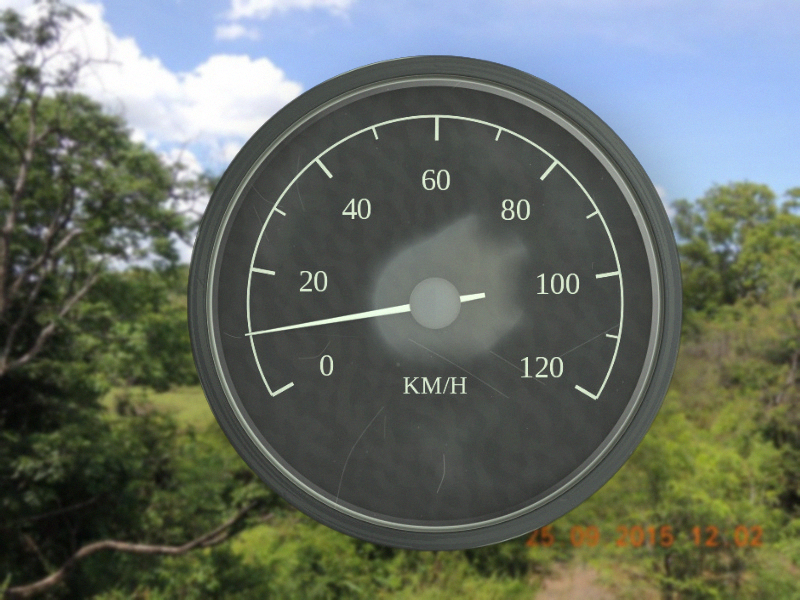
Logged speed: 10 (km/h)
